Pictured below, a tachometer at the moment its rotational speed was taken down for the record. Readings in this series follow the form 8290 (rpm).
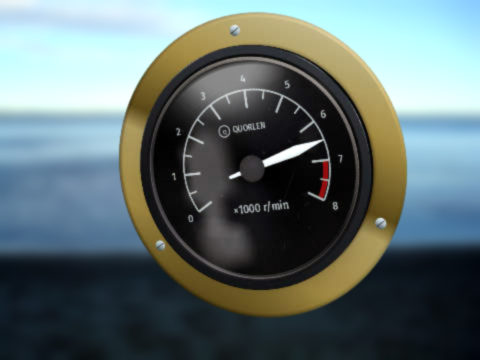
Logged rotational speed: 6500 (rpm)
